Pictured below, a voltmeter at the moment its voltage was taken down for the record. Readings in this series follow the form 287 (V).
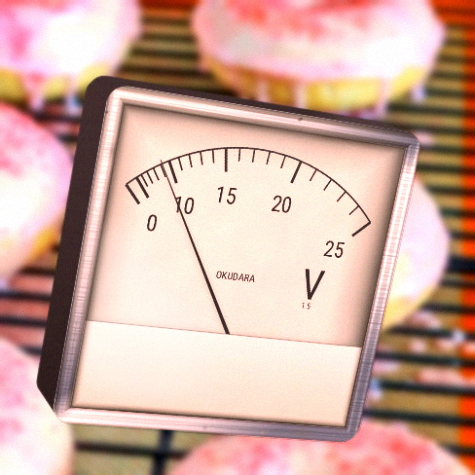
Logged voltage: 9 (V)
